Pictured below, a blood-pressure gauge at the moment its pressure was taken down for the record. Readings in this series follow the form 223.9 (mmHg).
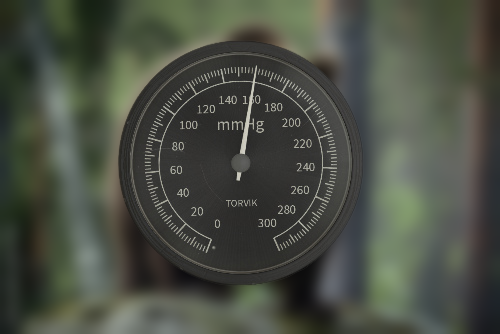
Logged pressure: 160 (mmHg)
